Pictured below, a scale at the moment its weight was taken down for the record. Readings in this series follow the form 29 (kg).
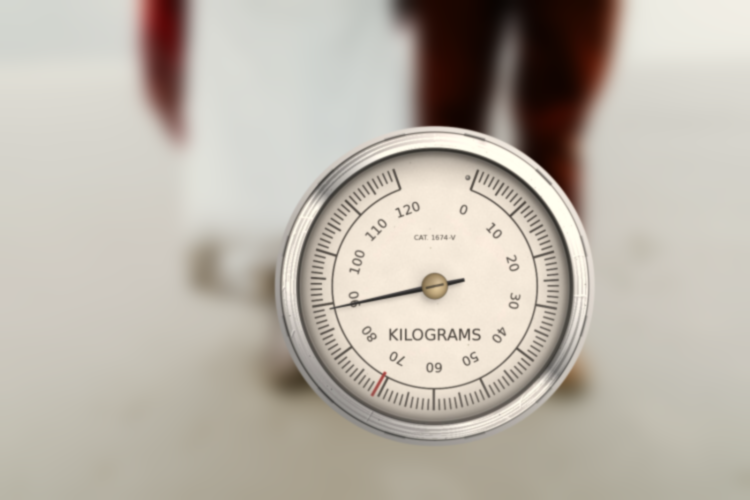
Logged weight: 89 (kg)
